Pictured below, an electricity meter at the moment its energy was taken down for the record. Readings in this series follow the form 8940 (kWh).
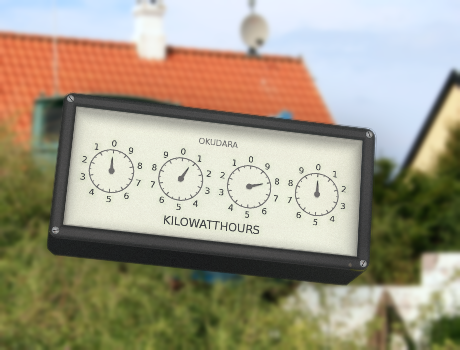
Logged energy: 80 (kWh)
